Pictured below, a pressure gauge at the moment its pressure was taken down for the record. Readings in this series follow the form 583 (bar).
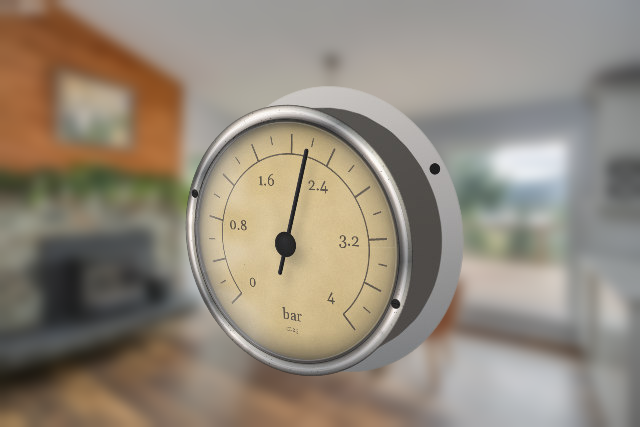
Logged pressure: 2.2 (bar)
